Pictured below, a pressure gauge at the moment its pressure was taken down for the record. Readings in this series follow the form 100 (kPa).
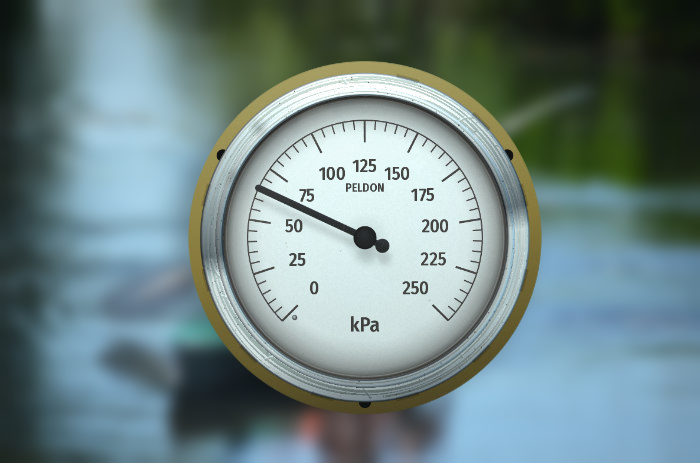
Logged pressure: 65 (kPa)
